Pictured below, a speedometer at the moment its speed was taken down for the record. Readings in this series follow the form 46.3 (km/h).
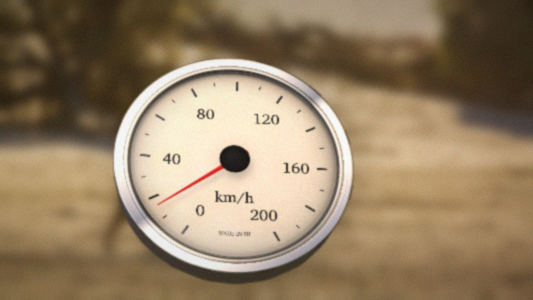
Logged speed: 15 (km/h)
